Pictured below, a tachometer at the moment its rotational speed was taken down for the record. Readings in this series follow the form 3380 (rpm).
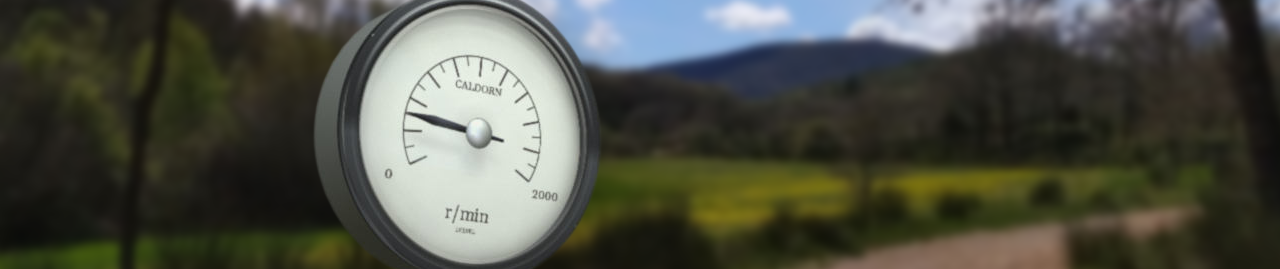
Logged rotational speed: 300 (rpm)
